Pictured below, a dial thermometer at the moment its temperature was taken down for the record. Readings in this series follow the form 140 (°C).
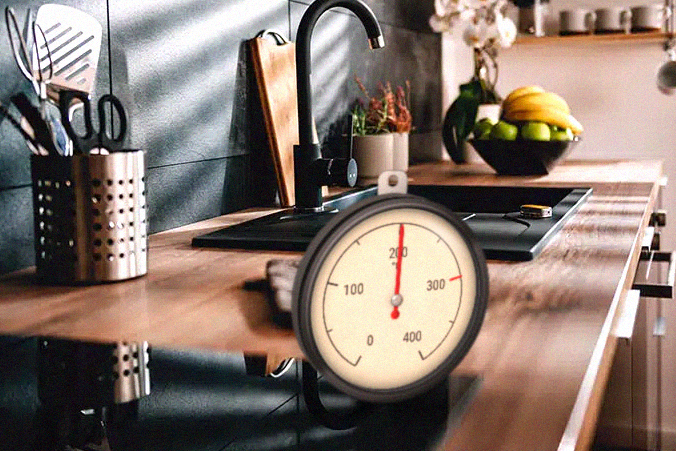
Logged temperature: 200 (°C)
